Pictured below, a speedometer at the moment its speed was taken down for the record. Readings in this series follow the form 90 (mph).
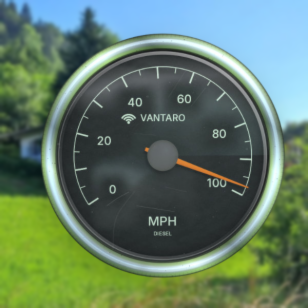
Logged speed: 97.5 (mph)
